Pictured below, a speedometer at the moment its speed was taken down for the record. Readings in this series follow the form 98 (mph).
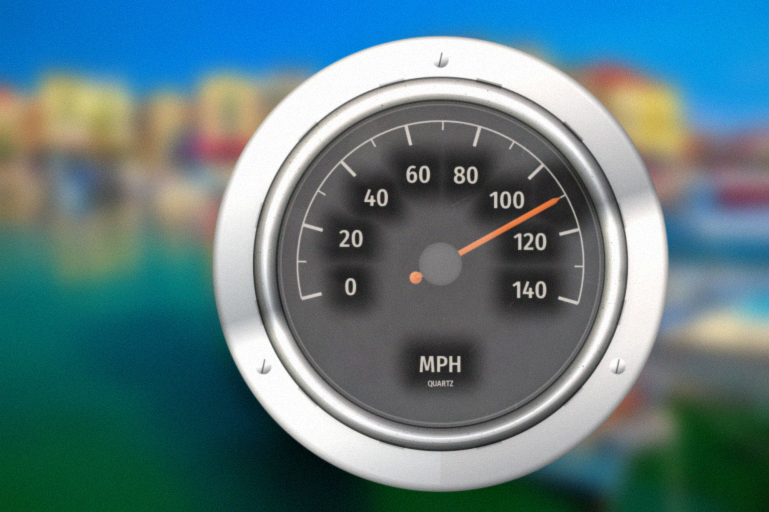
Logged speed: 110 (mph)
